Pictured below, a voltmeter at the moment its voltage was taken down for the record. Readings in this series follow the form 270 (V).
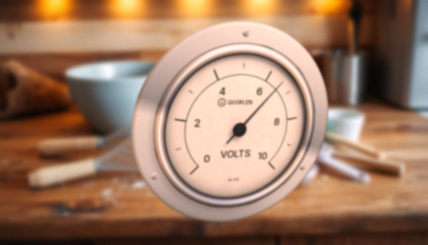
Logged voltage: 6.5 (V)
